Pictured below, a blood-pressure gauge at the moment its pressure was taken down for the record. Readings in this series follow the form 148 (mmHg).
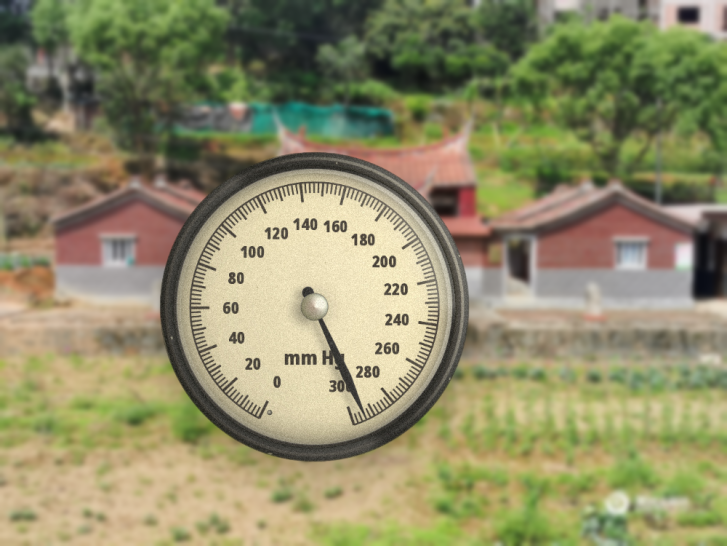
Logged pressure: 294 (mmHg)
